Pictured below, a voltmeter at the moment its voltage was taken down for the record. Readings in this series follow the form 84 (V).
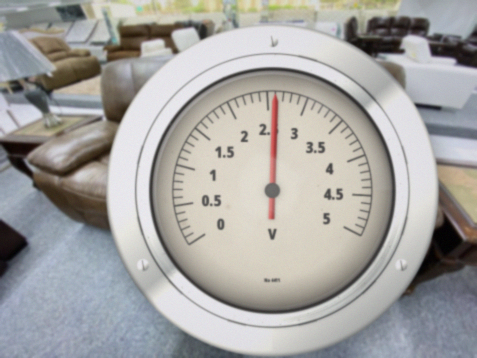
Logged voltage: 2.6 (V)
